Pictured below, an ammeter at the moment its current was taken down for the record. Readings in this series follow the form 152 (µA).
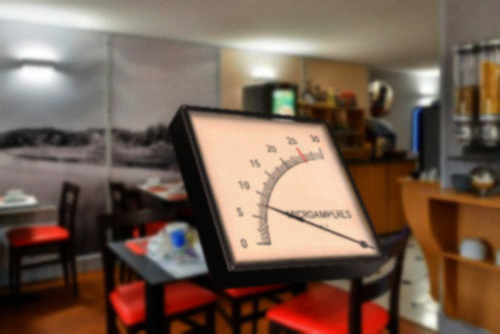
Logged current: 7.5 (µA)
